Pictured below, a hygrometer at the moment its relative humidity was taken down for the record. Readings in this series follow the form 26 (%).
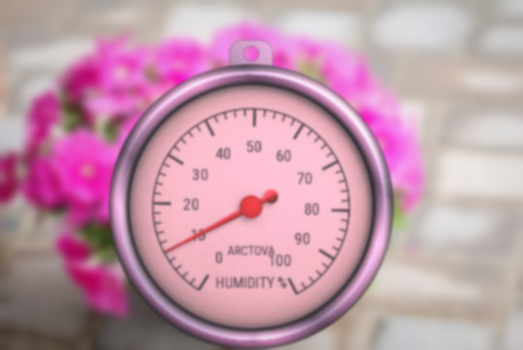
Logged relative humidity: 10 (%)
